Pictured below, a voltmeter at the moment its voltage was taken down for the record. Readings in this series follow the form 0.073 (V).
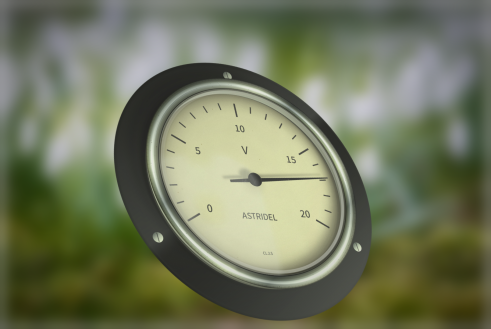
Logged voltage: 17 (V)
